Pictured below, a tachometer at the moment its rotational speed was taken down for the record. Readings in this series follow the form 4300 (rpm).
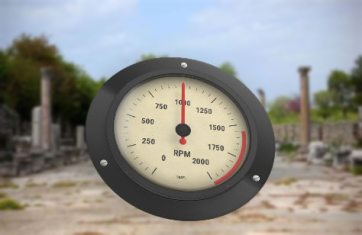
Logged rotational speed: 1000 (rpm)
